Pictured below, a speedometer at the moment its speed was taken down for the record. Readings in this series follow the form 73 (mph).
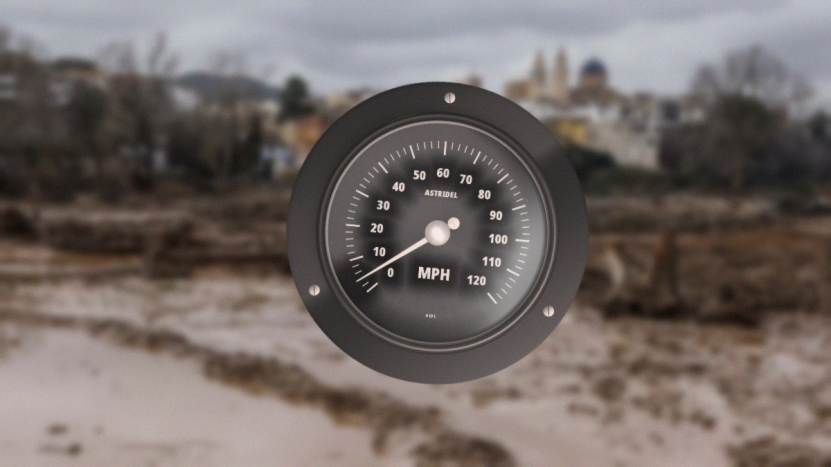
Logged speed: 4 (mph)
